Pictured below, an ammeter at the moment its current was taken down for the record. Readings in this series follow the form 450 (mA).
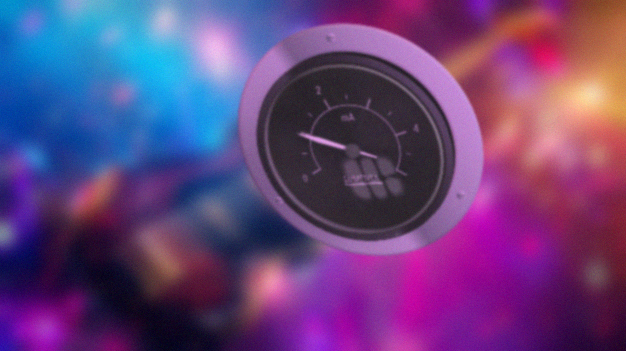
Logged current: 1 (mA)
